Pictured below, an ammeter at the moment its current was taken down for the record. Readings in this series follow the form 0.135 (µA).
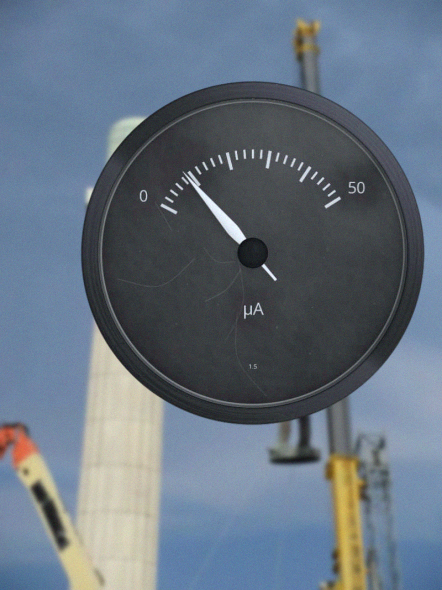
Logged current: 9 (µA)
